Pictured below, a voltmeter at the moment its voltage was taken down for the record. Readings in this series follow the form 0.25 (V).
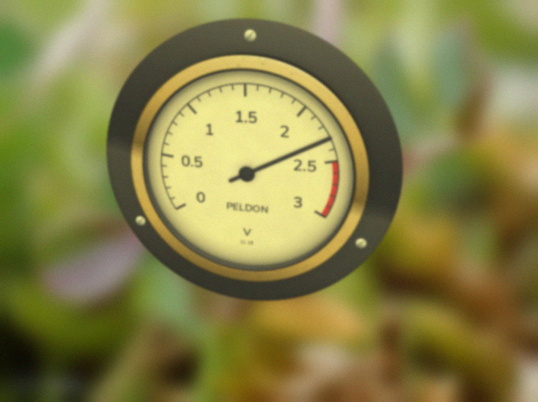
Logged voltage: 2.3 (V)
